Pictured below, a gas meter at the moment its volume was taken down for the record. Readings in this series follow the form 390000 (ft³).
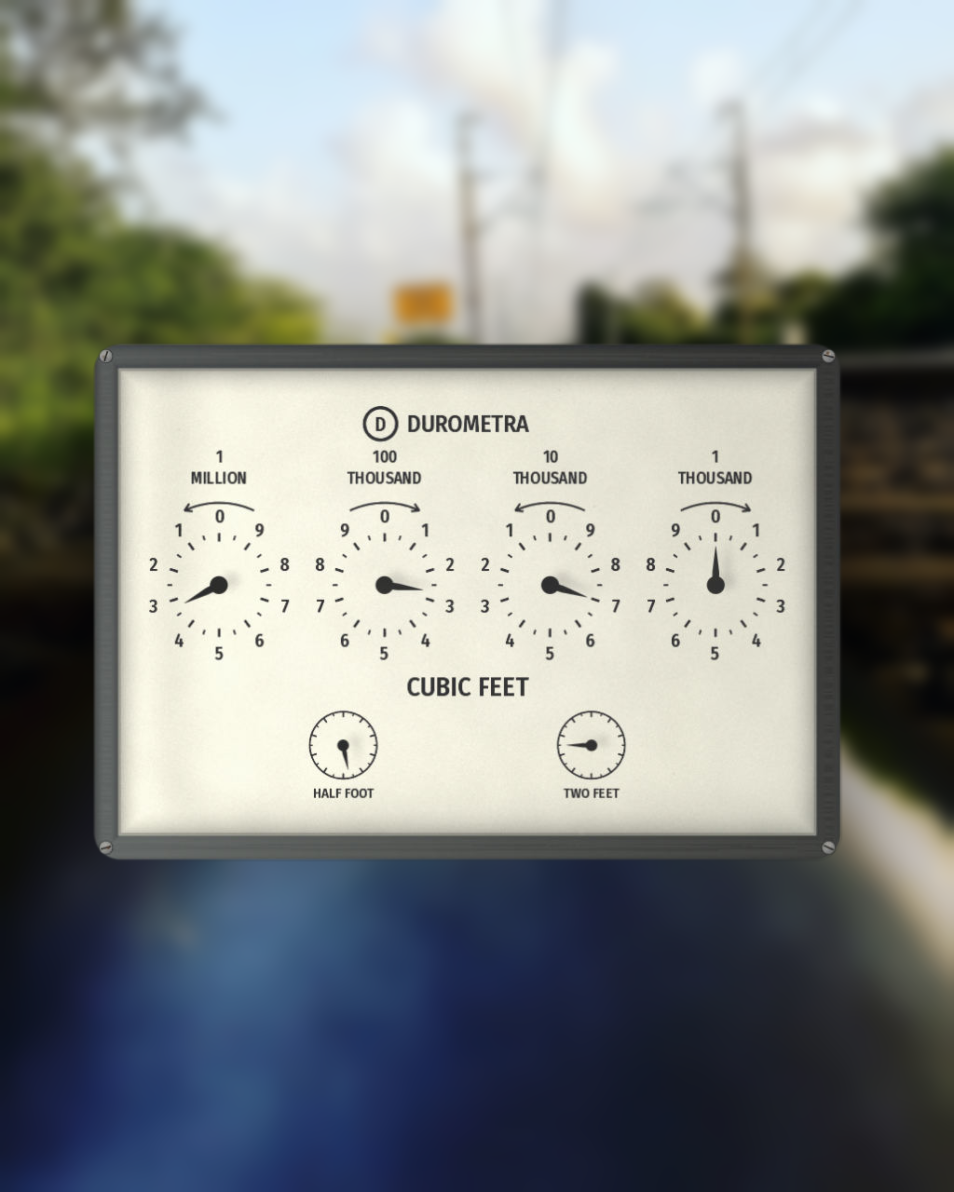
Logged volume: 327000 (ft³)
